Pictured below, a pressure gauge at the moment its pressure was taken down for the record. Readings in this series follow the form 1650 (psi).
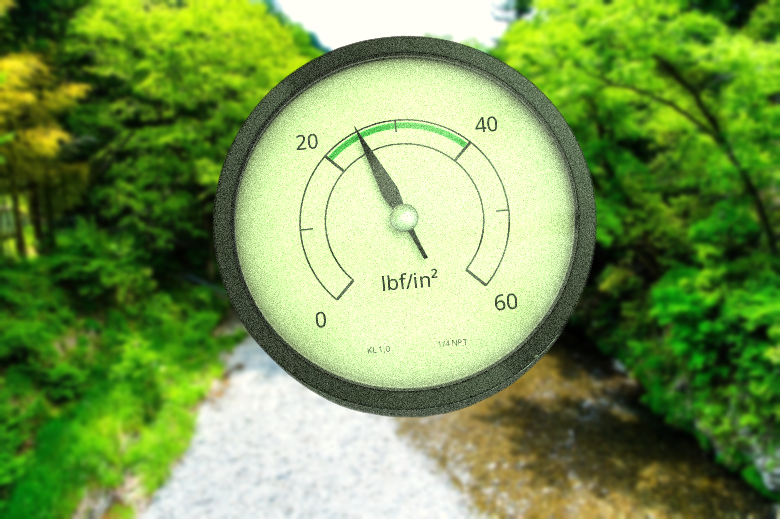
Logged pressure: 25 (psi)
